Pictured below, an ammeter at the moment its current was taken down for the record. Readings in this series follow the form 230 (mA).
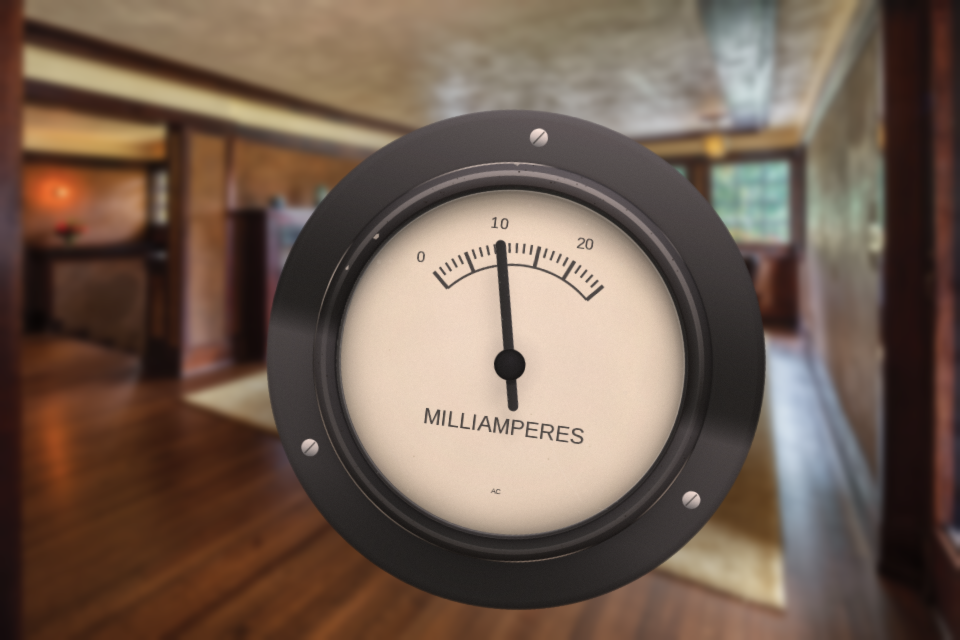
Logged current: 10 (mA)
